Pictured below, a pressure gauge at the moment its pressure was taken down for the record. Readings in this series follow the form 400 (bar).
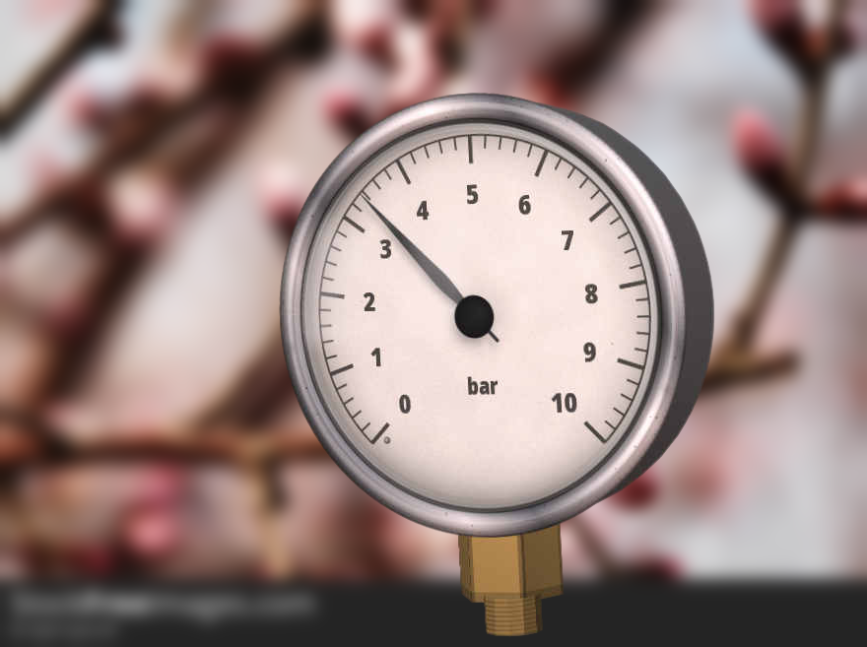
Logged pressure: 3.4 (bar)
